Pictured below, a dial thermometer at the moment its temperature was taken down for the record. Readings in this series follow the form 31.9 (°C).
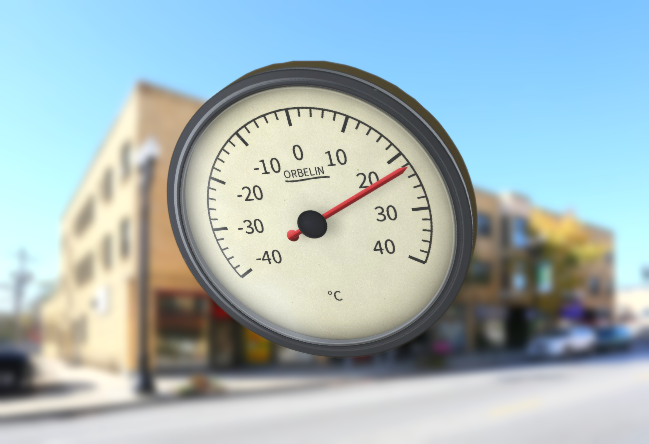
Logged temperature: 22 (°C)
